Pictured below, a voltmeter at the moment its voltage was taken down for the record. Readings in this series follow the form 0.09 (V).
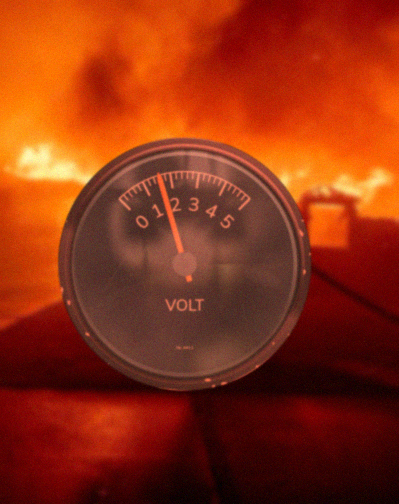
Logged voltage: 1.6 (V)
